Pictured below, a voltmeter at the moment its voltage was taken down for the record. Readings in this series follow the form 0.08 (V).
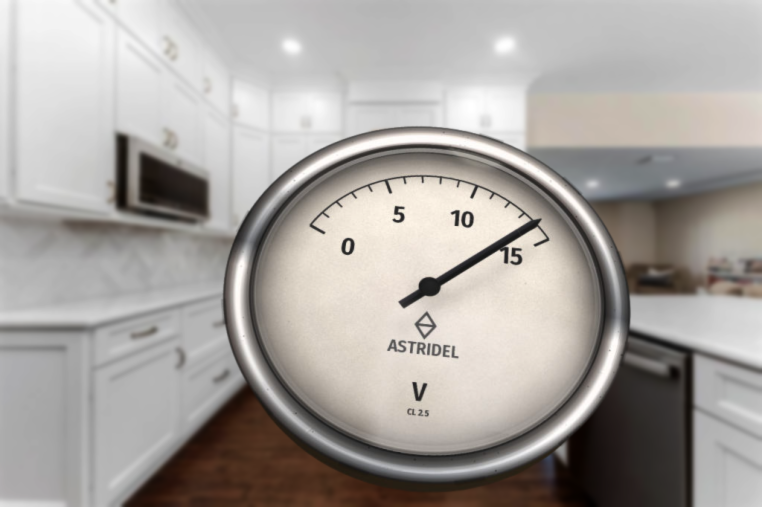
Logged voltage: 14 (V)
